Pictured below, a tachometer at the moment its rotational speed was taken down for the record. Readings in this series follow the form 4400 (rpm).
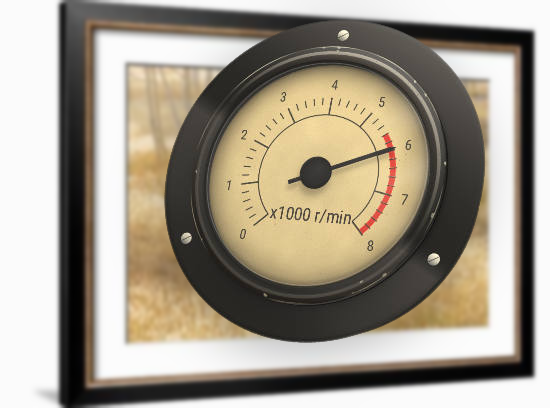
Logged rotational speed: 6000 (rpm)
